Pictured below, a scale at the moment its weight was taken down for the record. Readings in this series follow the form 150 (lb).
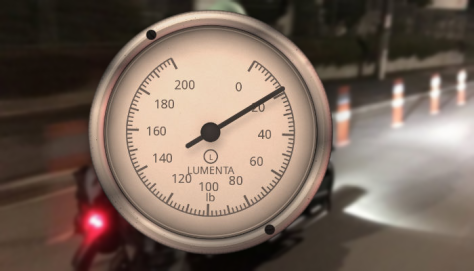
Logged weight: 18 (lb)
